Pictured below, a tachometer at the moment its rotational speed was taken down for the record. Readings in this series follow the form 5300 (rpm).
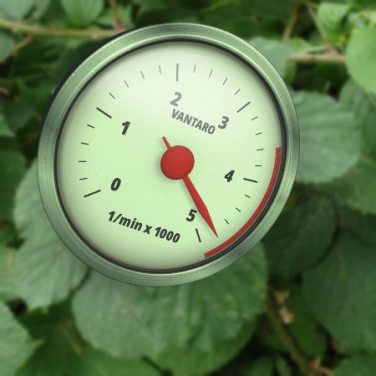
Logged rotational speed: 4800 (rpm)
